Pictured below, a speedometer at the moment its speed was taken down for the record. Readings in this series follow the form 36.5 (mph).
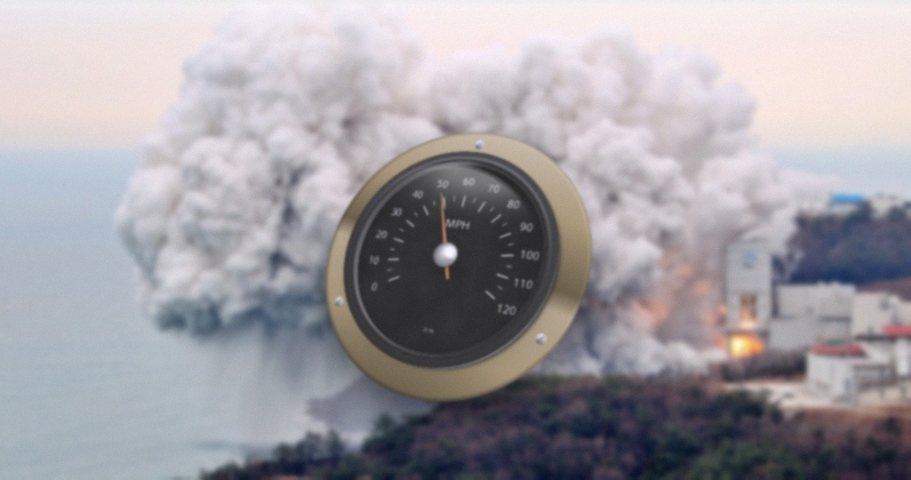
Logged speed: 50 (mph)
